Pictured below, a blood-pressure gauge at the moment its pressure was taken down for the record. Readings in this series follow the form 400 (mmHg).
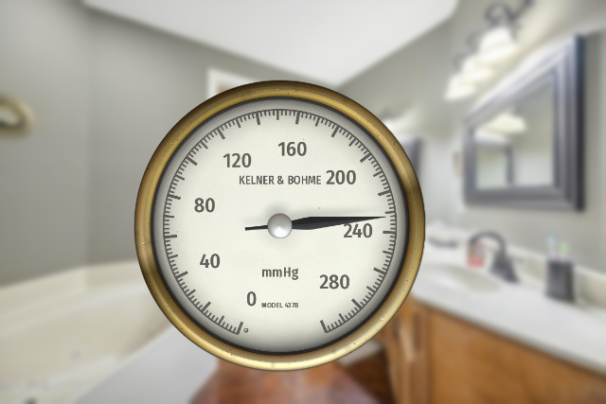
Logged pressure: 232 (mmHg)
